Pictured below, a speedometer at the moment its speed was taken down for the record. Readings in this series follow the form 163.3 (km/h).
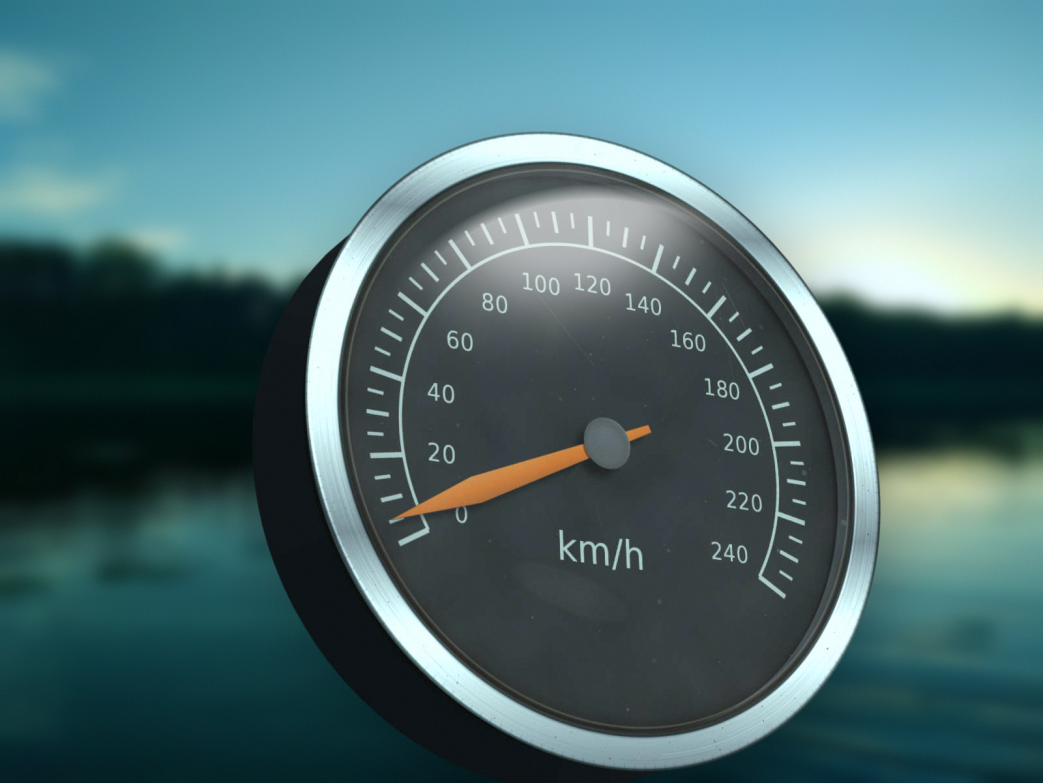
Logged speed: 5 (km/h)
